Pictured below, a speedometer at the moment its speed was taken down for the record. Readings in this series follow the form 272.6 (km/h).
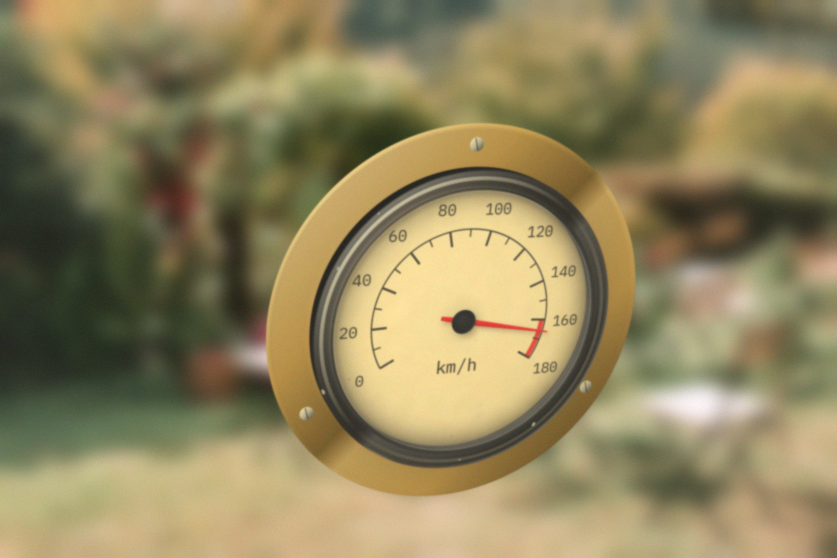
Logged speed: 165 (km/h)
